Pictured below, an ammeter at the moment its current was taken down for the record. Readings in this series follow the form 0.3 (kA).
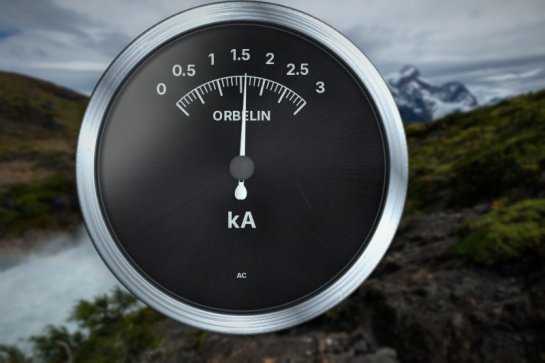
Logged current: 1.6 (kA)
